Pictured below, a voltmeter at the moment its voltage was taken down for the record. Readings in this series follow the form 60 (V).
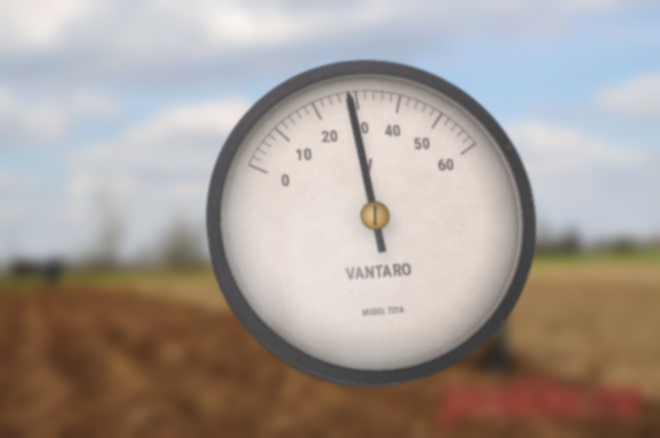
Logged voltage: 28 (V)
